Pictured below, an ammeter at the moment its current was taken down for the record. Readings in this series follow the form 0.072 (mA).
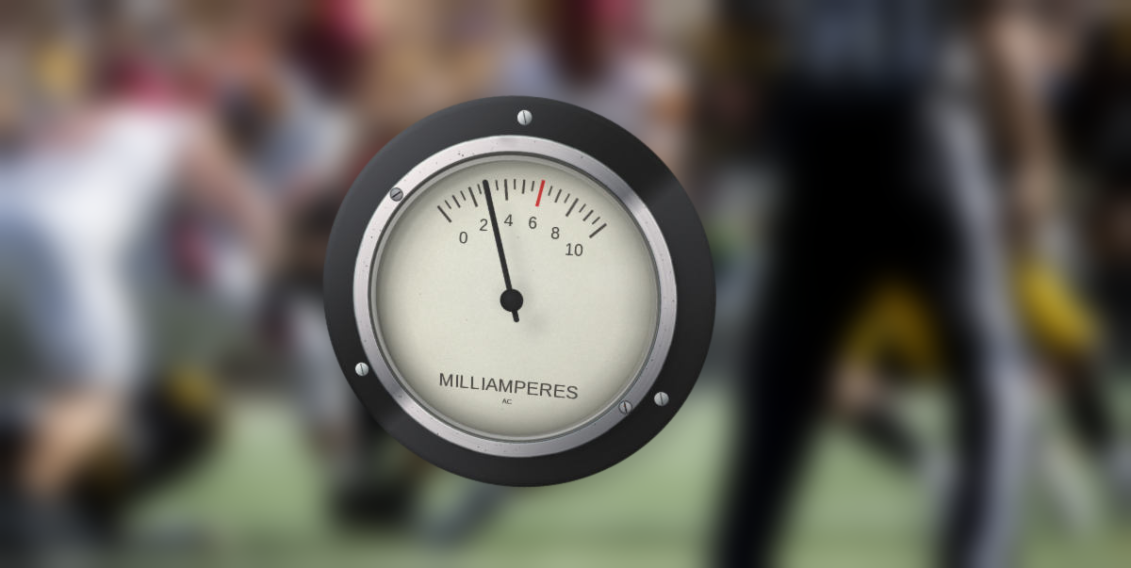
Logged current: 3 (mA)
